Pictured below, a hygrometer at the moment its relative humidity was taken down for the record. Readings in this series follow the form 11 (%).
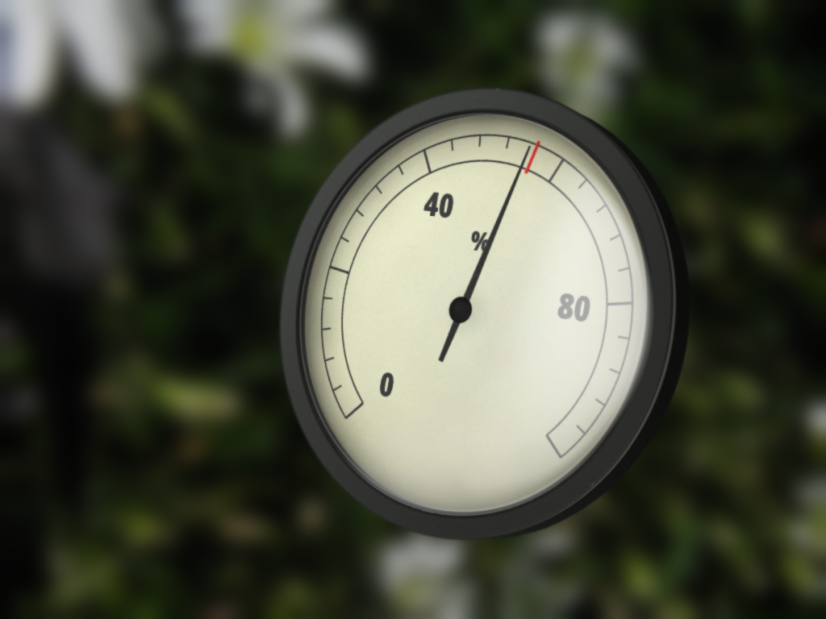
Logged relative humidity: 56 (%)
